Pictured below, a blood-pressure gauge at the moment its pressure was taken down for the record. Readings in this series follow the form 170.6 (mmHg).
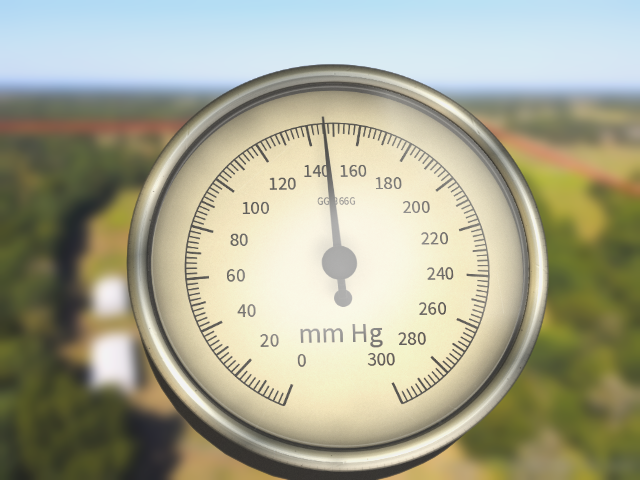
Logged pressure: 146 (mmHg)
